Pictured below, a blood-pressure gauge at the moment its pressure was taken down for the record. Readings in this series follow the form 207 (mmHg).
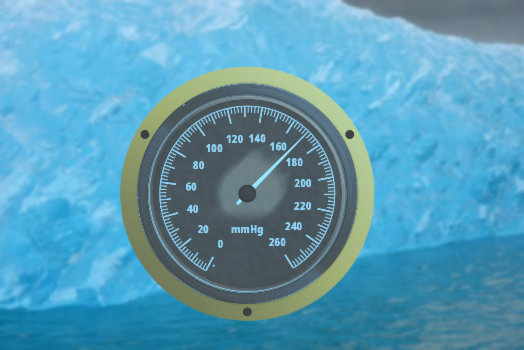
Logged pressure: 170 (mmHg)
